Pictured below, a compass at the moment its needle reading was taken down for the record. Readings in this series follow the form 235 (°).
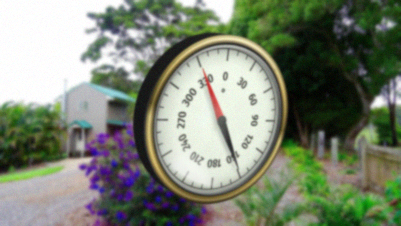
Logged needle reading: 330 (°)
